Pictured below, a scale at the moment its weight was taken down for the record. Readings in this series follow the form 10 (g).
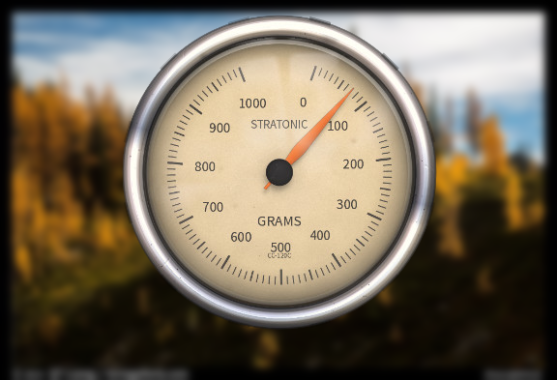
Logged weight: 70 (g)
